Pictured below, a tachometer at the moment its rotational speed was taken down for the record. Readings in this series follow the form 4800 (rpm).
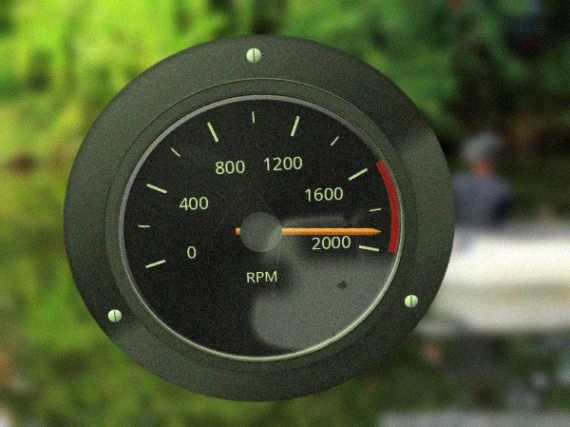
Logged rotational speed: 1900 (rpm)
